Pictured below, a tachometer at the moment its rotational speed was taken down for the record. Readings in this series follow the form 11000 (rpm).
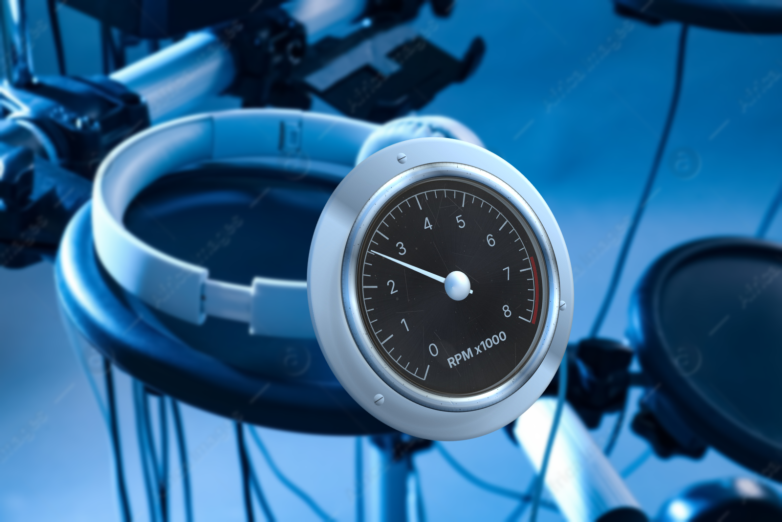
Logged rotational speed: 2600 (rpm)
